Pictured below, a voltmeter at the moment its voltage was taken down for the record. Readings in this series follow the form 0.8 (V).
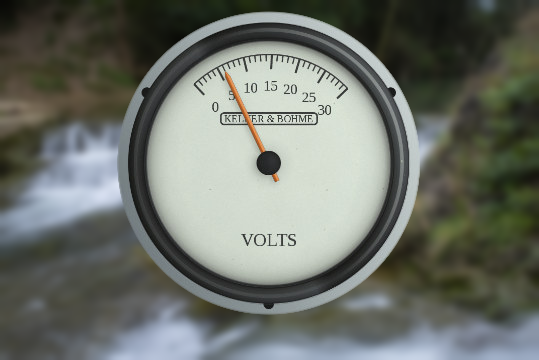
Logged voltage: 6 (V)
